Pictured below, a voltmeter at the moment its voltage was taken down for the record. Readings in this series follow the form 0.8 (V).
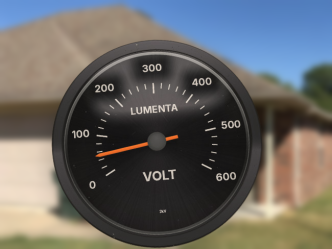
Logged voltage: 50 (V)
